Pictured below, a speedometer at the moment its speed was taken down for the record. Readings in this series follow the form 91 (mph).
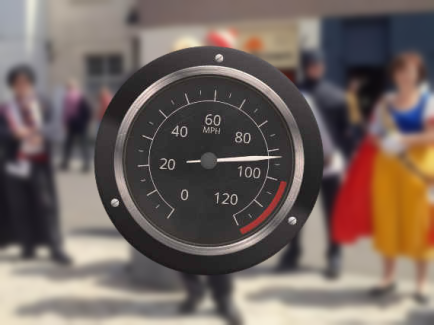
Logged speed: 92.5 (mph)
